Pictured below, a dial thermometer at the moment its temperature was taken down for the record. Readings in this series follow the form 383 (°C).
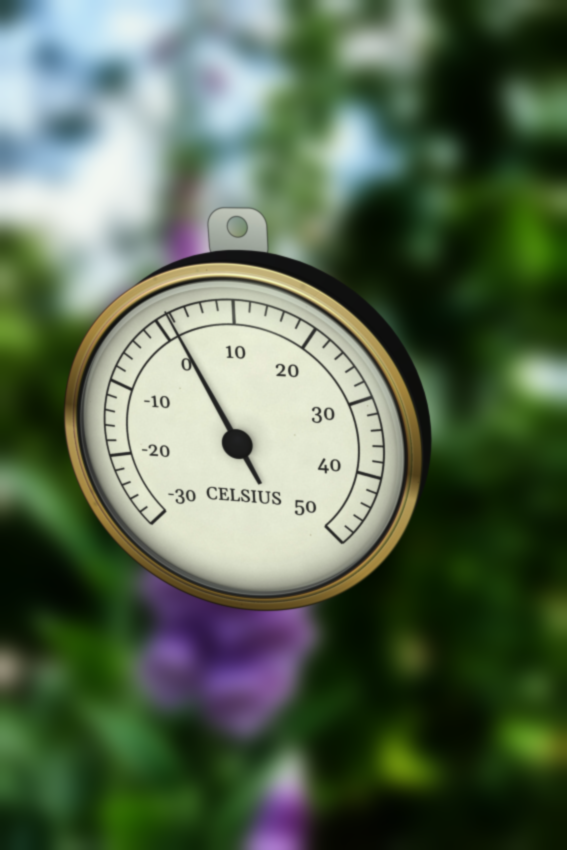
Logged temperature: 2 (°C)
